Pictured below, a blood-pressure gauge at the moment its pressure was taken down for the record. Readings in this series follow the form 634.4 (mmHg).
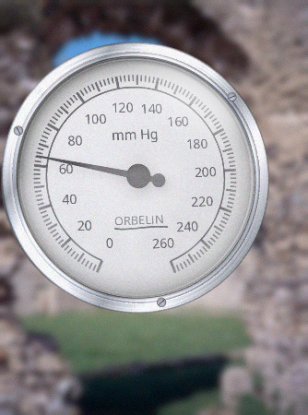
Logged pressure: 64 (mmHg)
